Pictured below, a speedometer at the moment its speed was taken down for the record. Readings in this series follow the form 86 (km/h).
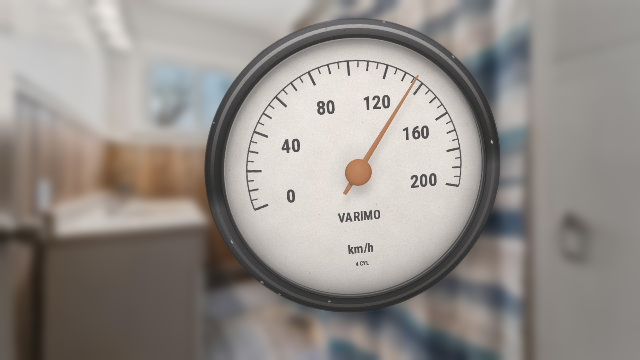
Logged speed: 135 (km/h)
